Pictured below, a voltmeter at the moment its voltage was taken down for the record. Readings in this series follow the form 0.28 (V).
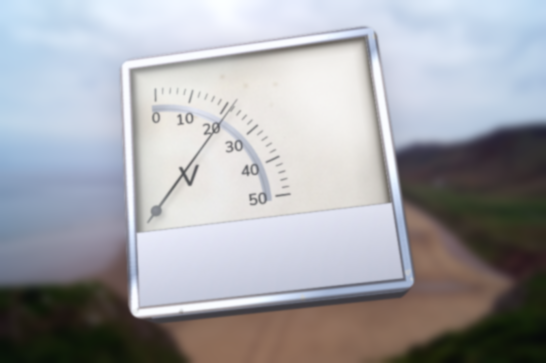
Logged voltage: 22 (V)
